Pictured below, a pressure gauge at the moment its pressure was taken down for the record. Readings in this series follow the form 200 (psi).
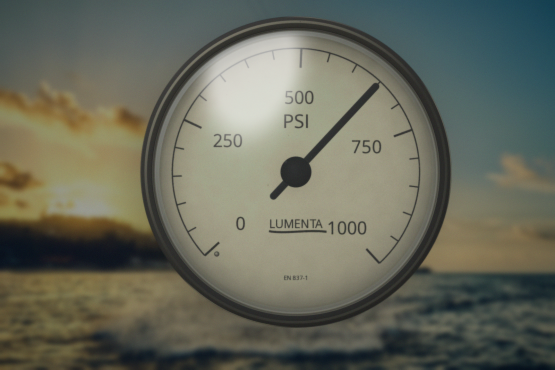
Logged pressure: 650 (psi)
